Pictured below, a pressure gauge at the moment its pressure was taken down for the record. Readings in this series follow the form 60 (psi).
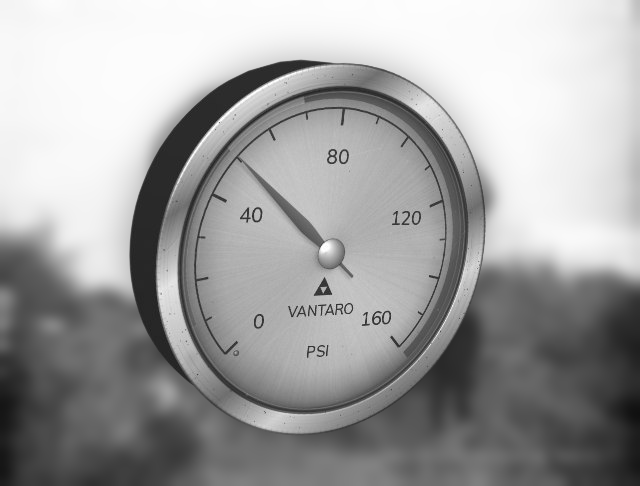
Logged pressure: 50 (psi)
